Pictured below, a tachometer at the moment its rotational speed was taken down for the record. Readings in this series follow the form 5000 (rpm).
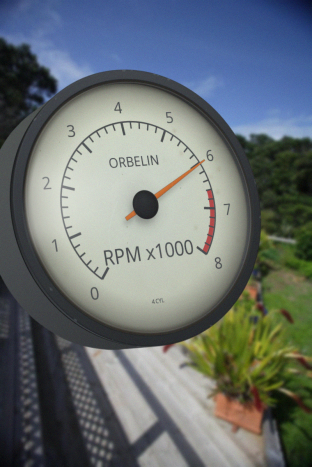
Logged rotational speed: 6000 (rpm)
